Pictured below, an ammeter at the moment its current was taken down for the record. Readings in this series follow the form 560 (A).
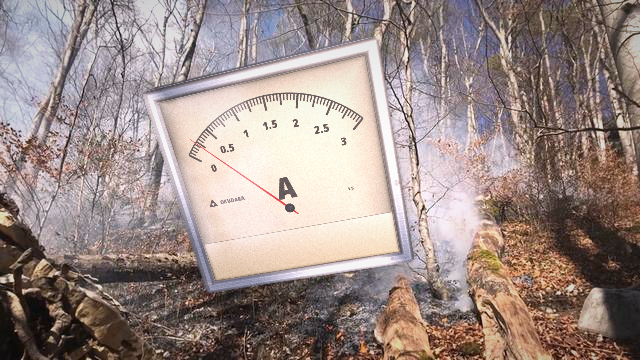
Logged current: 0.25 (A)
